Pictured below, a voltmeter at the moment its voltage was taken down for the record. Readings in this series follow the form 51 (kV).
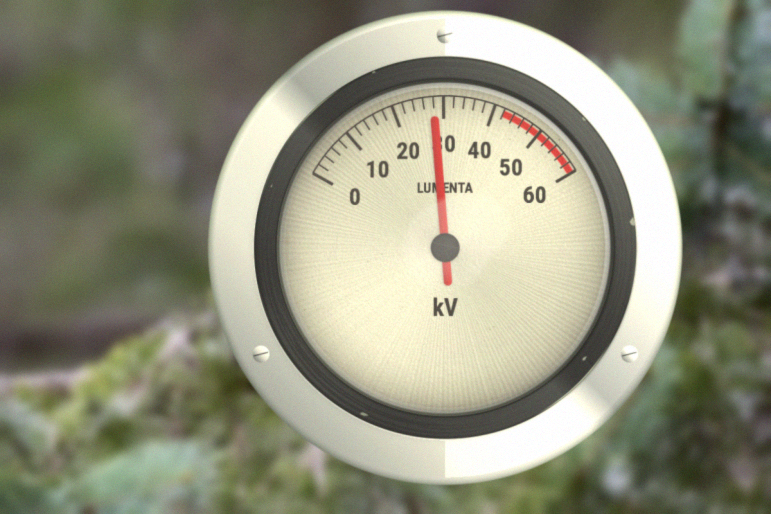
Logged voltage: 28 (kV)
